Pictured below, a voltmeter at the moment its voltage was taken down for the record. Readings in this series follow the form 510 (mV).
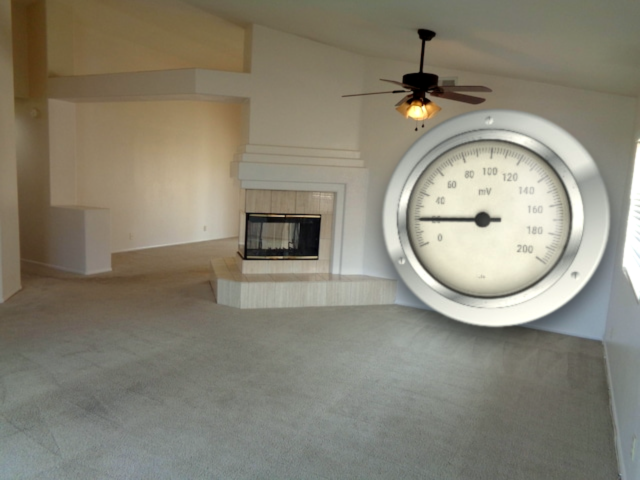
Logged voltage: 20 (mV)
